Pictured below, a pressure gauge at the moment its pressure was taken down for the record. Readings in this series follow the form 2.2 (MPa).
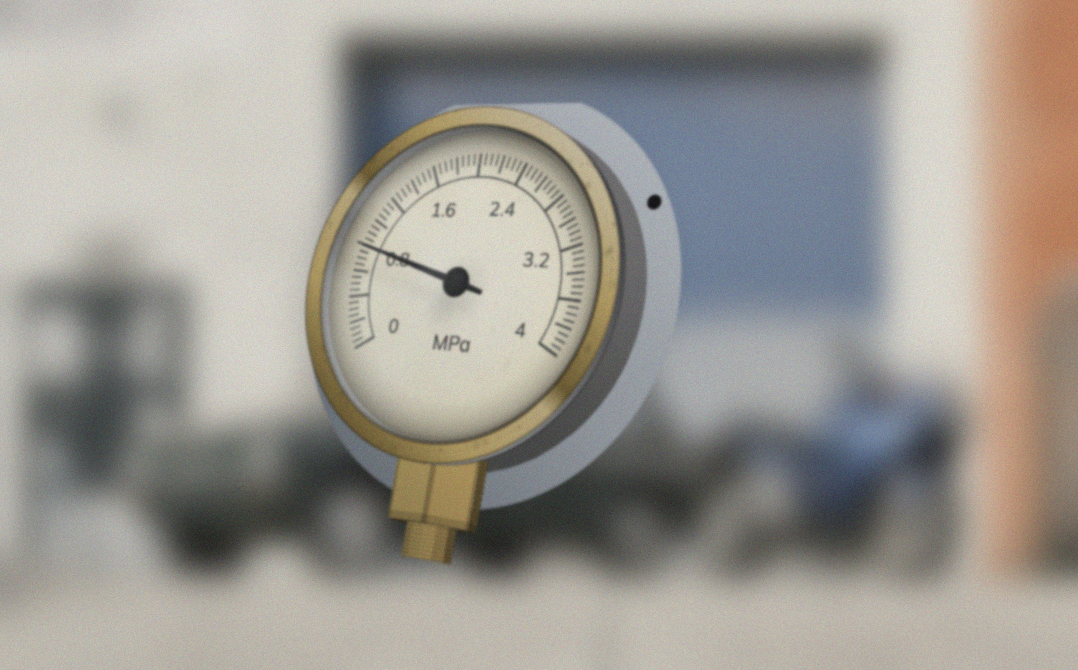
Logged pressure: 0.8 (MPa)
